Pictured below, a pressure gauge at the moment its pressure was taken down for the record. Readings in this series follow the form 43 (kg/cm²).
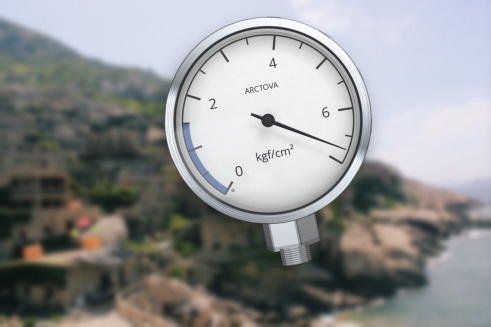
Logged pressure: 6.75 (kg/cm²)
